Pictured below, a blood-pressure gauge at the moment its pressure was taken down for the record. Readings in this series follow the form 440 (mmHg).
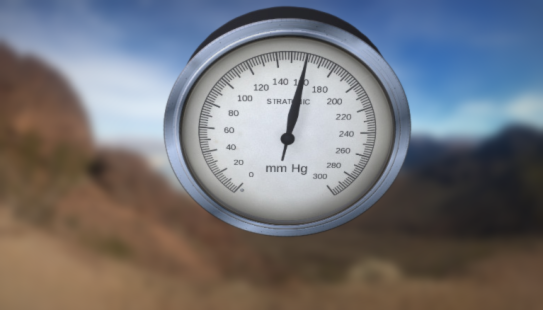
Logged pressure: 160 (mmHg)
